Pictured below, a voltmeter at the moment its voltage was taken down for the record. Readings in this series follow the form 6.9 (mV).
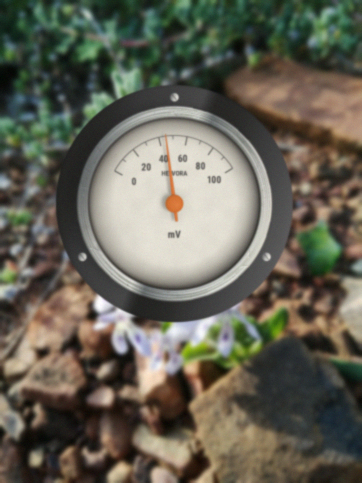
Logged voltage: 45 (mV)
